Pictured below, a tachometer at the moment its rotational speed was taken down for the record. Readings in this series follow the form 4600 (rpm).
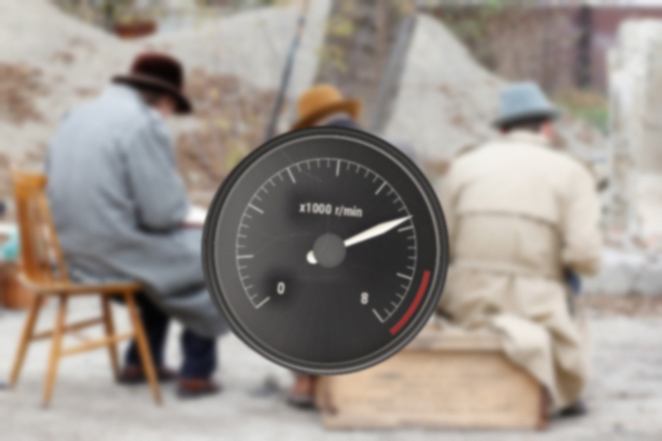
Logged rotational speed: 5800 (rpm)
